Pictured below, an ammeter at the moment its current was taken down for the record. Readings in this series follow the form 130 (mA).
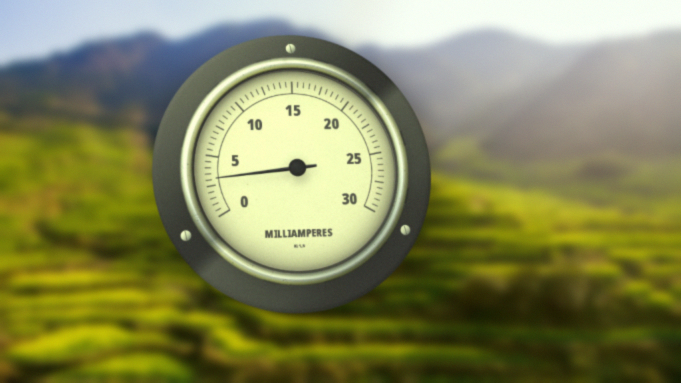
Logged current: 3 (mA)
